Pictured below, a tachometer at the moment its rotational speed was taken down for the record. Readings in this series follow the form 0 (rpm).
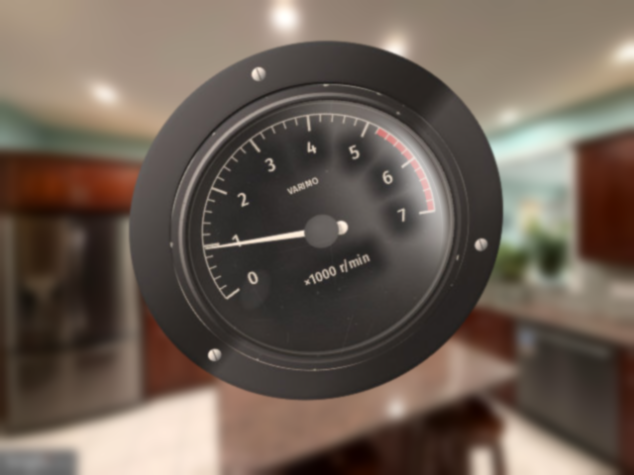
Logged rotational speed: 1000 (rpm)
